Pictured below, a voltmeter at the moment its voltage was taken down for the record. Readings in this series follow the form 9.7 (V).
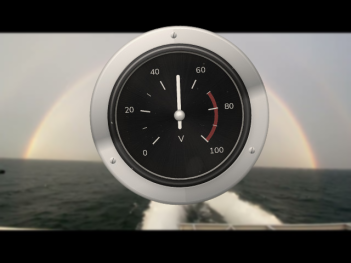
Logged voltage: 50 (V)
